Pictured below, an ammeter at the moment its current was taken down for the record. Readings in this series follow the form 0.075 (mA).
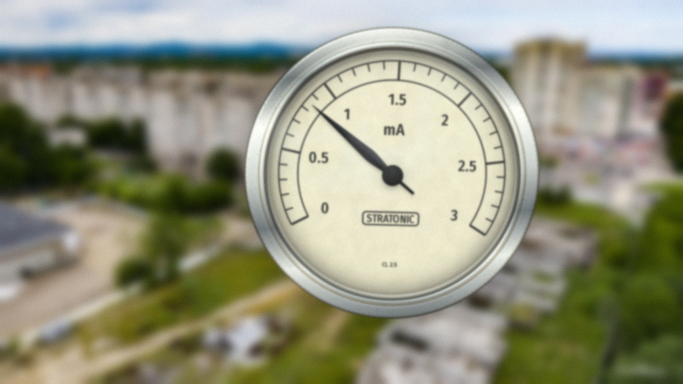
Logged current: 0.85 (mA)
